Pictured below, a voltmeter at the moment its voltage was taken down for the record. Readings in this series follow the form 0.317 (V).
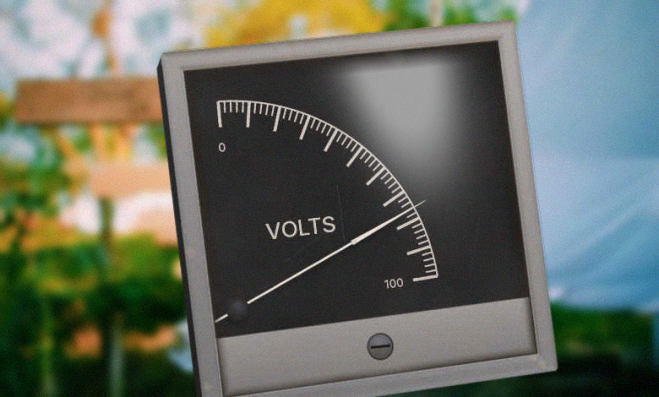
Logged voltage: 76 (V)
